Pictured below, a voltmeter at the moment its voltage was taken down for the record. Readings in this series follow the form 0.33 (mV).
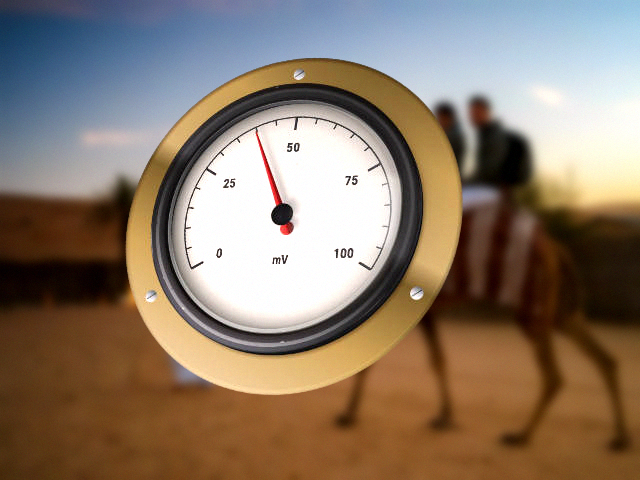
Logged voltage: 40 (mV)
